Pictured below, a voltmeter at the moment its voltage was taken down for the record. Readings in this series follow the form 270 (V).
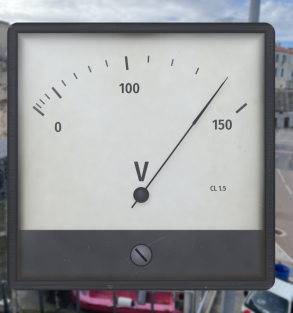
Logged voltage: 140 (V)
